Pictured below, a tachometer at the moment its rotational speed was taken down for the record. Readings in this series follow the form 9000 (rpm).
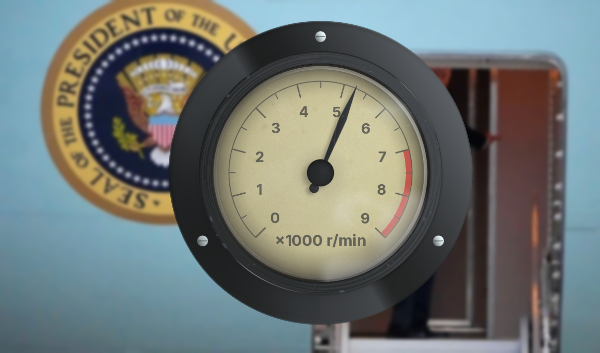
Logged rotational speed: 5250 (rpm)
